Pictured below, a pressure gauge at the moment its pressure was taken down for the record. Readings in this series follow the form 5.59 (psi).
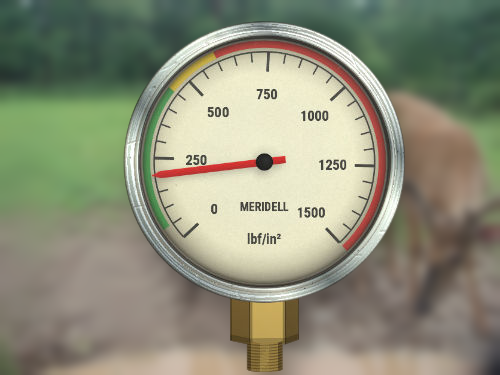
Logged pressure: 200 (psi)
